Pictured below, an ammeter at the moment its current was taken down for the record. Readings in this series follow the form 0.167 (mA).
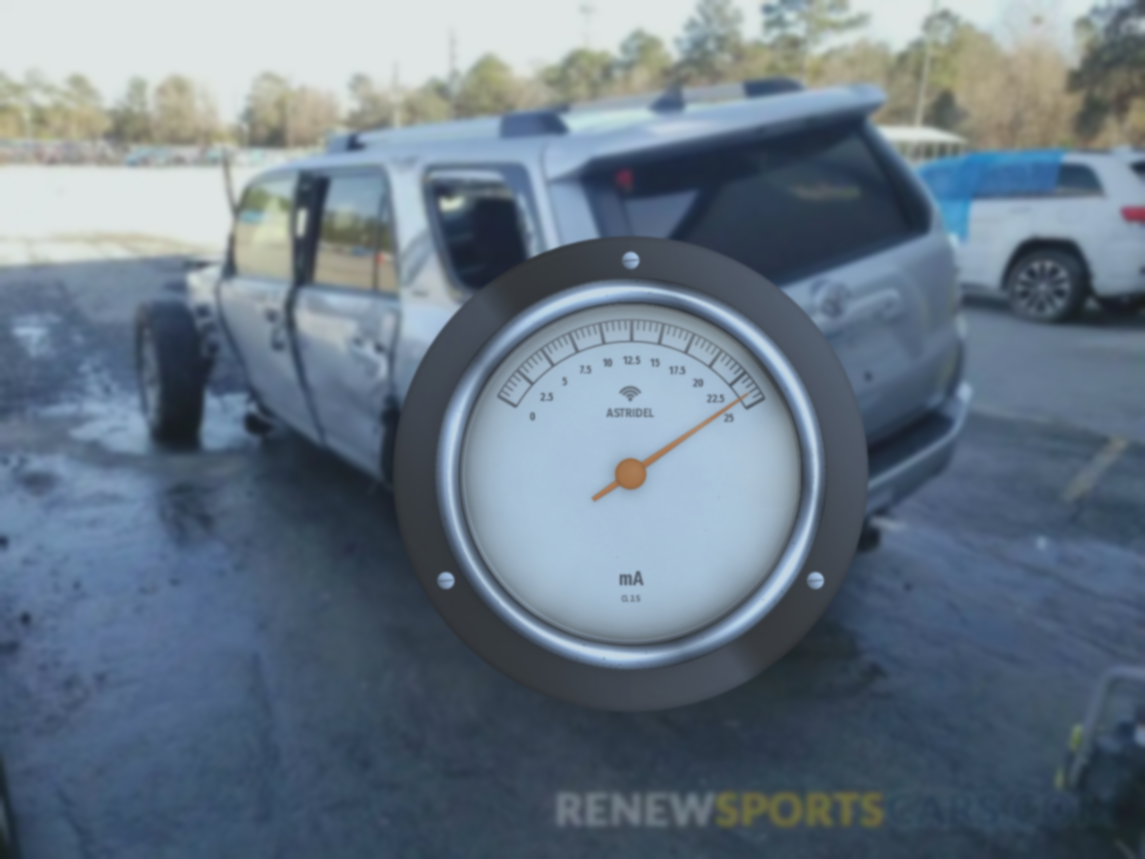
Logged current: 24 (mA)
